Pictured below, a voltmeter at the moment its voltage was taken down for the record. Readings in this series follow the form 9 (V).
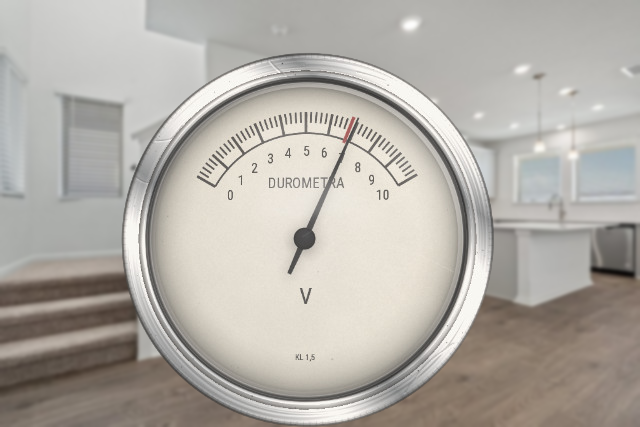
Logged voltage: 7 (V)
